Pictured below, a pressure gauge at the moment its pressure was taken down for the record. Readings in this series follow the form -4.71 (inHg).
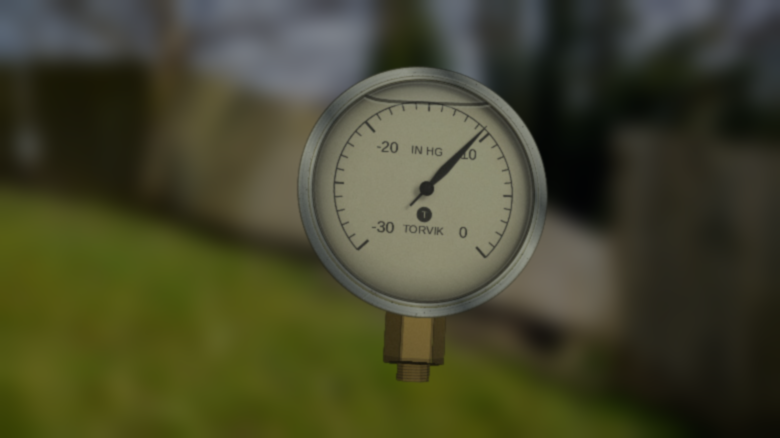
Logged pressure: -10.5 (inHg)
